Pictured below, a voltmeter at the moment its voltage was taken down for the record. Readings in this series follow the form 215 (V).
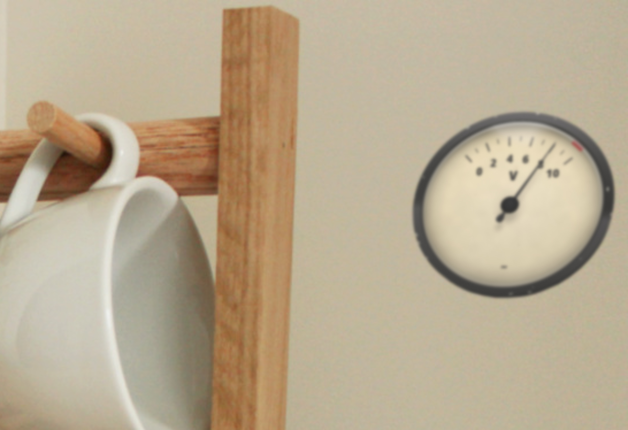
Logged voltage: 8 (V)
